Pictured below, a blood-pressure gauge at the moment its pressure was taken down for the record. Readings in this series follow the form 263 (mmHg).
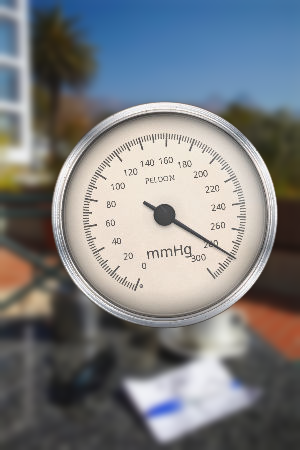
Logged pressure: 280 (mmHg)
